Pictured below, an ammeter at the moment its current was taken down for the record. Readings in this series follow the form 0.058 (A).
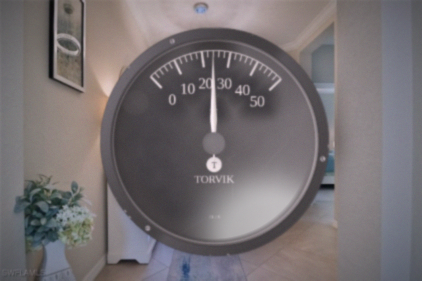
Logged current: 24 (A)
